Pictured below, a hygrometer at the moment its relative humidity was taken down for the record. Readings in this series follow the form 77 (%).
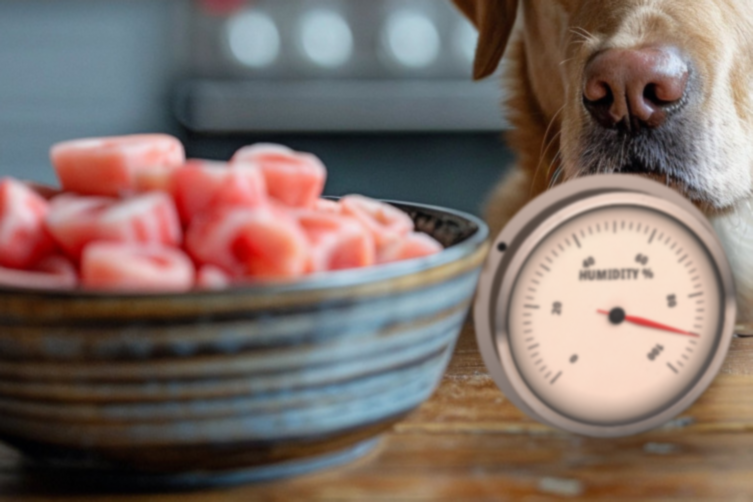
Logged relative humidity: 90 (%)
